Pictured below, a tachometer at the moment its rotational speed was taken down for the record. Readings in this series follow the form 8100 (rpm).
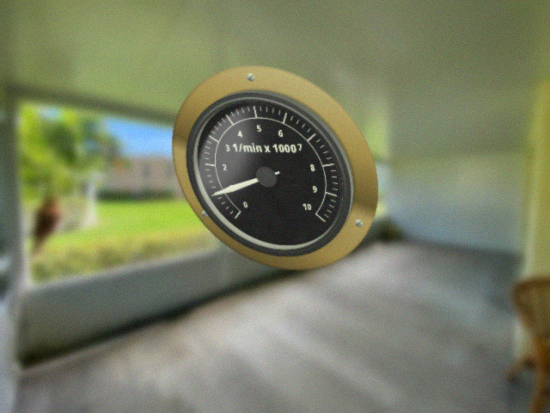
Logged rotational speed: 1000 (rpm)
